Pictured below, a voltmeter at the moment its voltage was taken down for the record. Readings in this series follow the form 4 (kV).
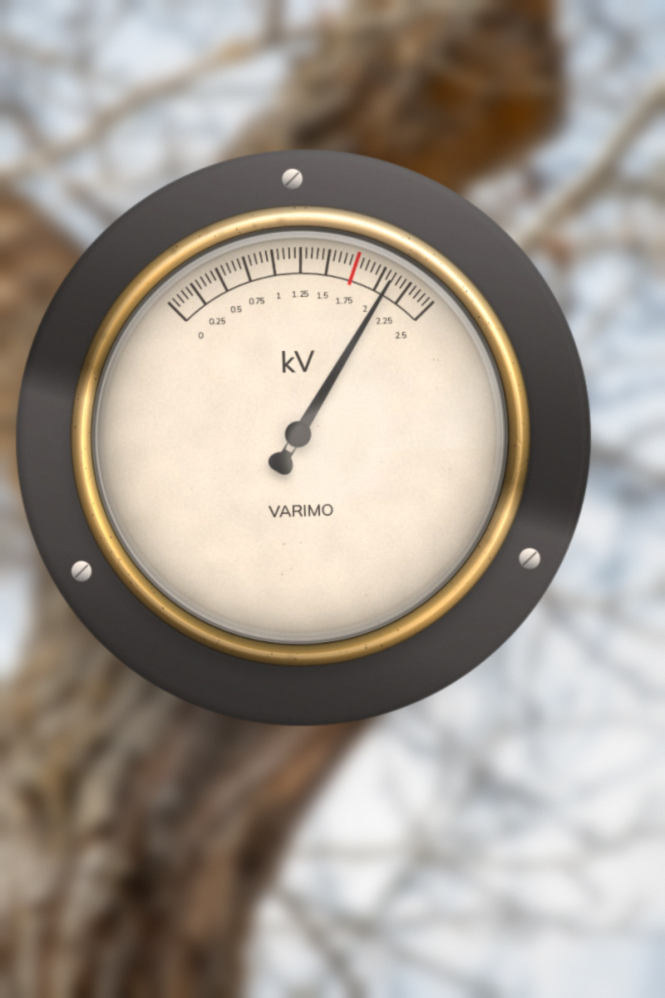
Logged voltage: 2.1 (kV)
